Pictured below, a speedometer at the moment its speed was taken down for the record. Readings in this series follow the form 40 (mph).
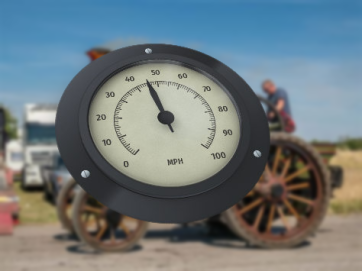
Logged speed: 45 (mph)
